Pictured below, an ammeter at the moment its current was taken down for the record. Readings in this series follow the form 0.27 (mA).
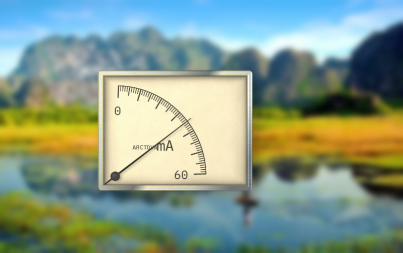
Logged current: 35 (mA)
